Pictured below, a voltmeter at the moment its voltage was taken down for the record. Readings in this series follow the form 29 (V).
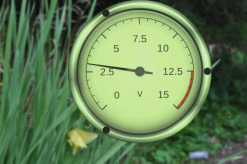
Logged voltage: 3 (V)
